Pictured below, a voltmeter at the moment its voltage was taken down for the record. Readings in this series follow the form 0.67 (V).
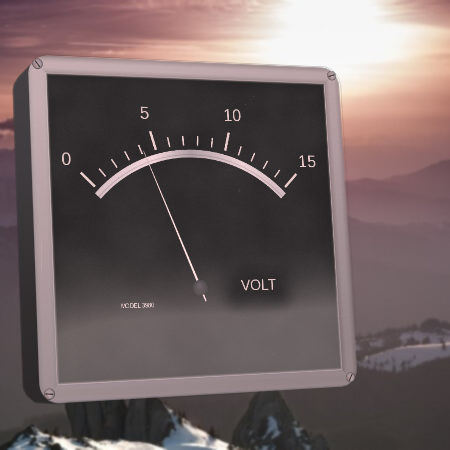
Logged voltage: 4 (V)
